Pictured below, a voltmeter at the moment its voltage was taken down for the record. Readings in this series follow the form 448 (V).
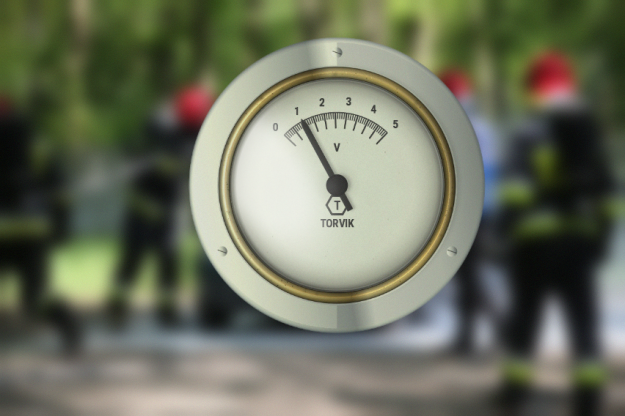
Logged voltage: 1 (V)
